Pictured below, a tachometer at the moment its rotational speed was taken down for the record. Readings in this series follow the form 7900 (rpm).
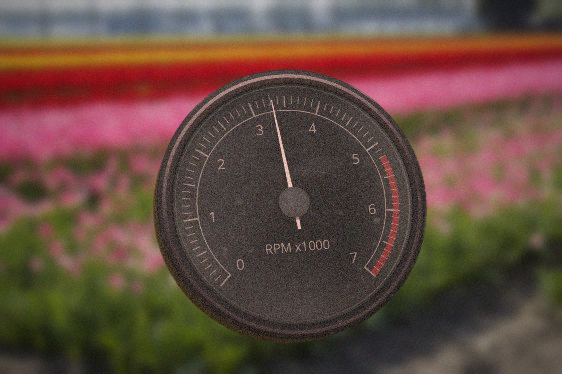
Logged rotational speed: 3300 (rpm)
